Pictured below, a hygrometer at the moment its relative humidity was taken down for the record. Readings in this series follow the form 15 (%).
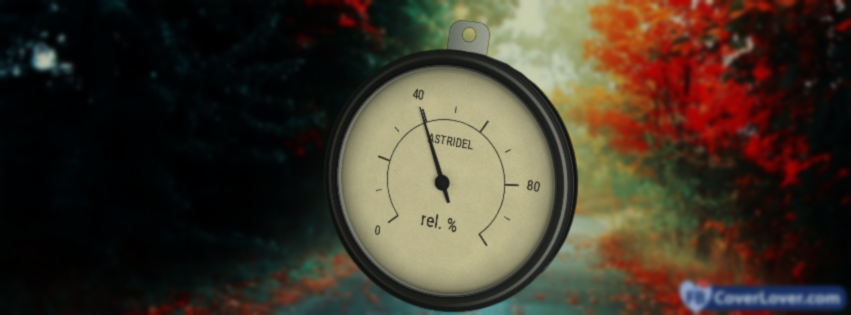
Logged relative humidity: 40 (%)
